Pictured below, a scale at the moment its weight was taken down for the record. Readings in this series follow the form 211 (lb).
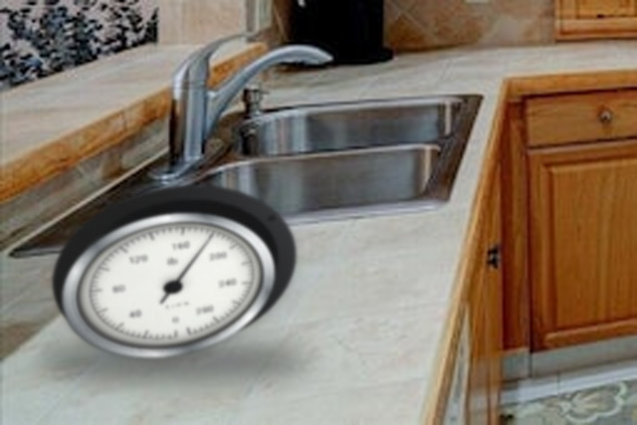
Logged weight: 180 (lb)
